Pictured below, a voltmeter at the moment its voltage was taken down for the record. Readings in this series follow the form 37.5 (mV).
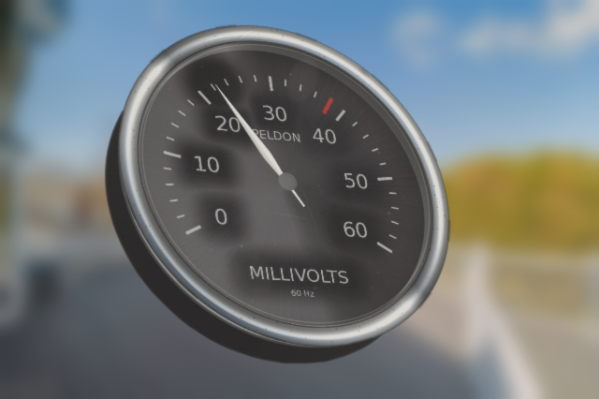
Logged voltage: 22 (mV)
